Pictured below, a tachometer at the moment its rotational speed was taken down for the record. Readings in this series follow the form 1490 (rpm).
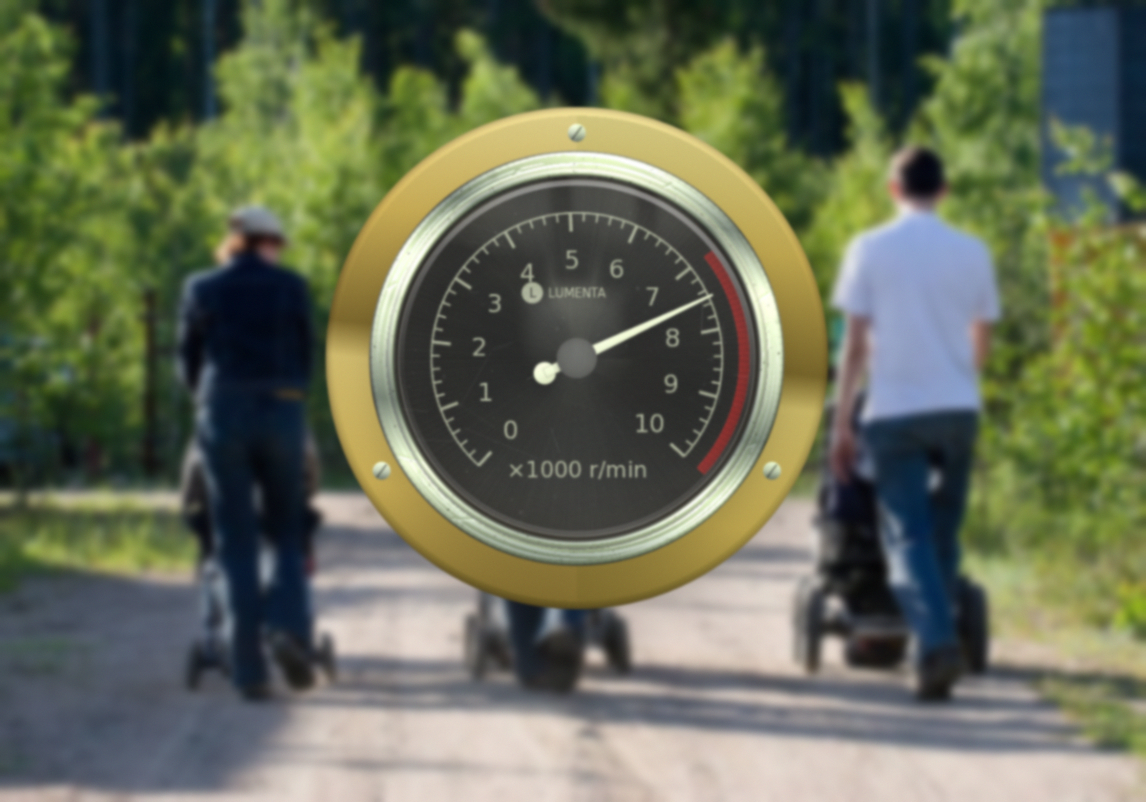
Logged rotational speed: 7500 (rpm)
